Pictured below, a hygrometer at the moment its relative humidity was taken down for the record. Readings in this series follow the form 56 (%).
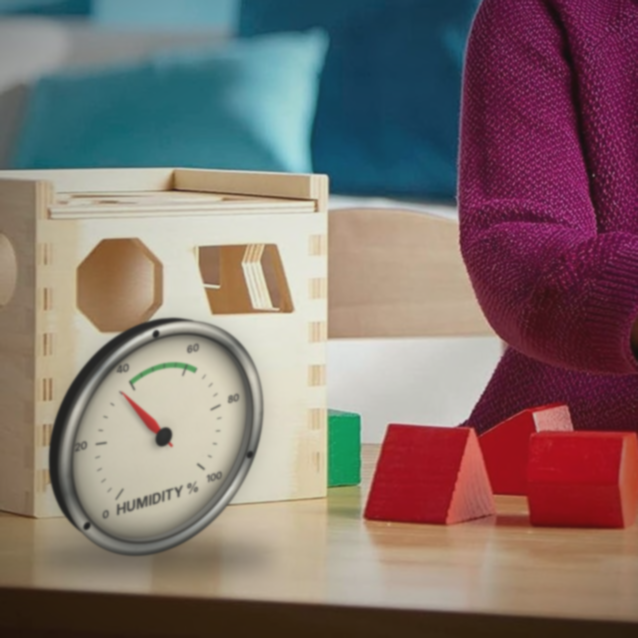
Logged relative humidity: 36 (%)
